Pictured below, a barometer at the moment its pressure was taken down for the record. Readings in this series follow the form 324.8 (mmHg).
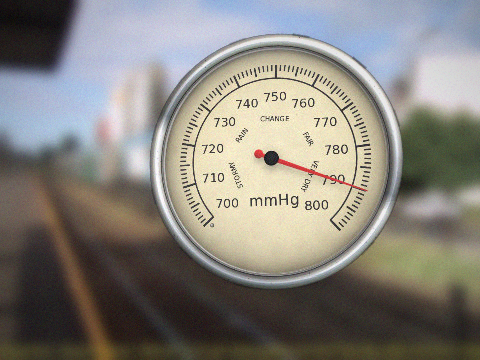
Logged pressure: 790 (mmHg)
